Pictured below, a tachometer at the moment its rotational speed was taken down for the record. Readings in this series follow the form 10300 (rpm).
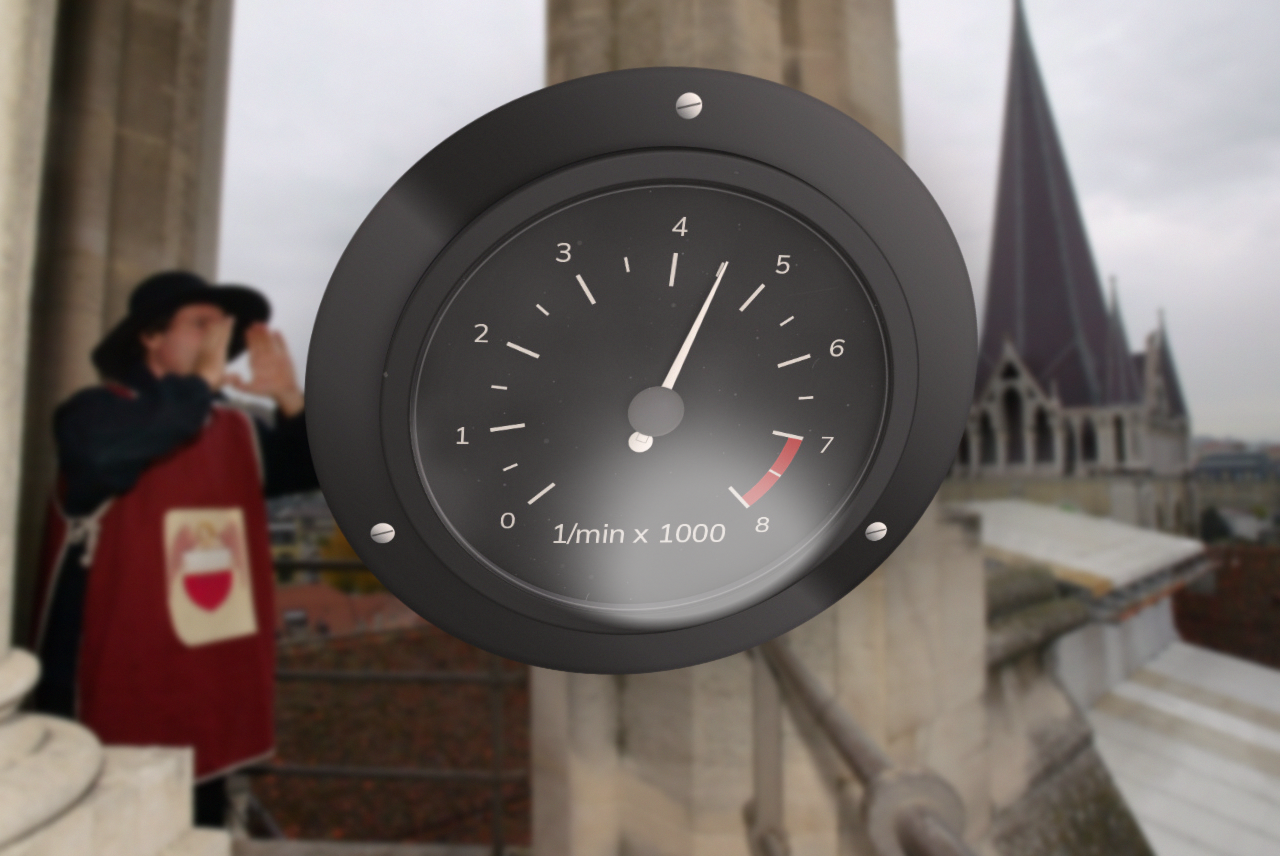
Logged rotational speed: 4500 (rpm)
